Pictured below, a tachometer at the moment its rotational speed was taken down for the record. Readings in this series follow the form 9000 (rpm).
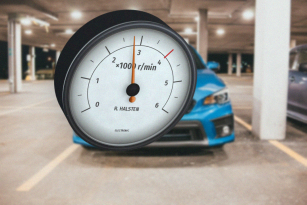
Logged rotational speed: 2750 (rpm)
